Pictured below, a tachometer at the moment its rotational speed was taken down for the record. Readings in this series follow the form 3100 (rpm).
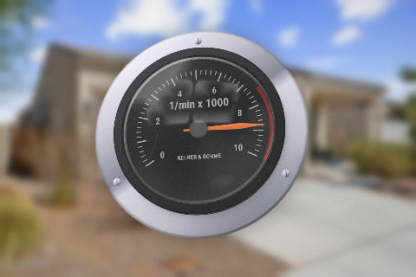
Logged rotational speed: 8800 (rpm)
